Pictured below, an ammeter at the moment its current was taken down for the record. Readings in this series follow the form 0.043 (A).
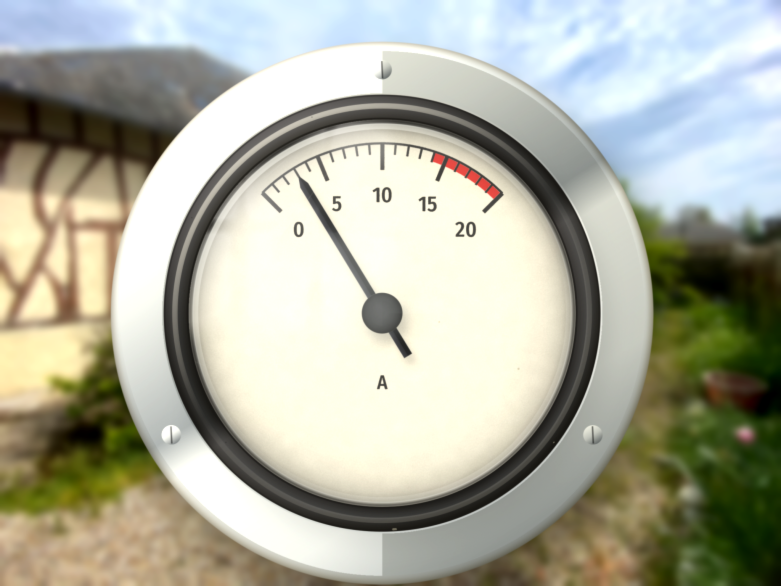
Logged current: 3 (A)
